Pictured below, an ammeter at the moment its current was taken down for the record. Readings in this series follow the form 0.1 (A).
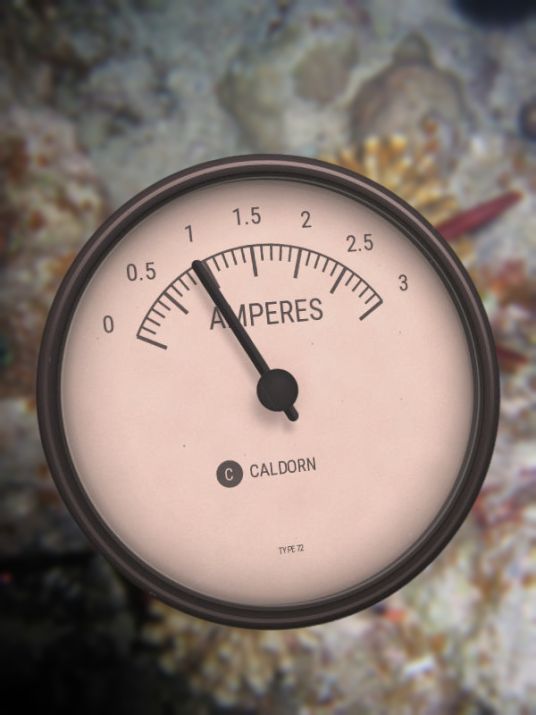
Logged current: 0.9 (A)
